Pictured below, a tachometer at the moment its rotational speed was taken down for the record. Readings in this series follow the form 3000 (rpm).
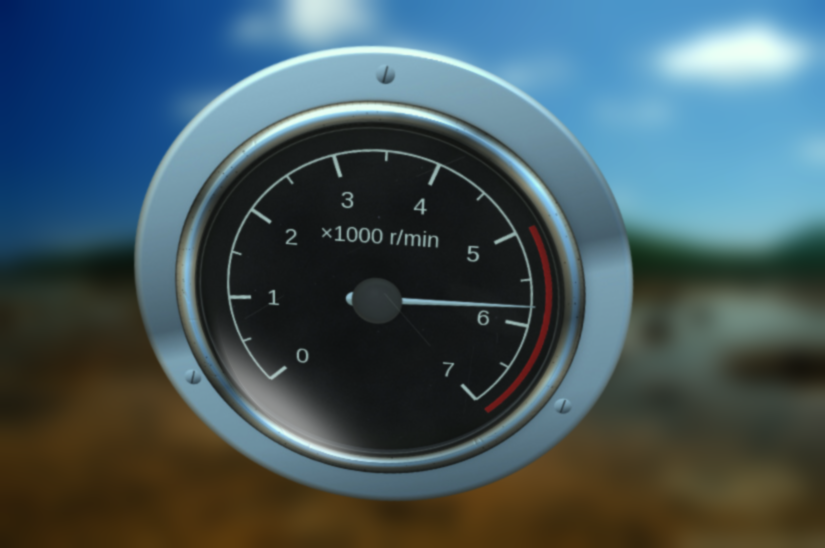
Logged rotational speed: 5750 (rpm)
